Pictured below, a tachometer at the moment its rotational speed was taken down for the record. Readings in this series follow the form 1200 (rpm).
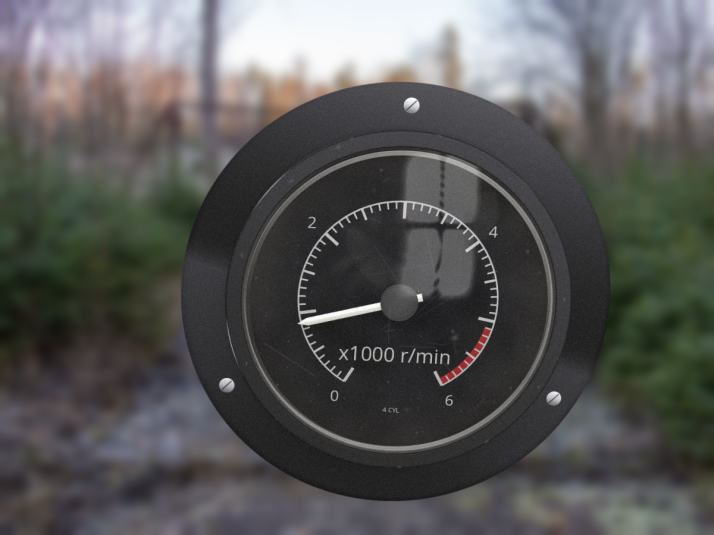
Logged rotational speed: 900 (rpm)
